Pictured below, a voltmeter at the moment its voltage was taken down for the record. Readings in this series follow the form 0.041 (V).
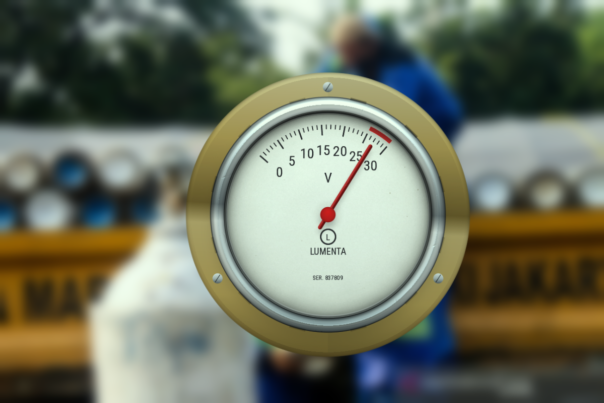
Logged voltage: 27 (V)
